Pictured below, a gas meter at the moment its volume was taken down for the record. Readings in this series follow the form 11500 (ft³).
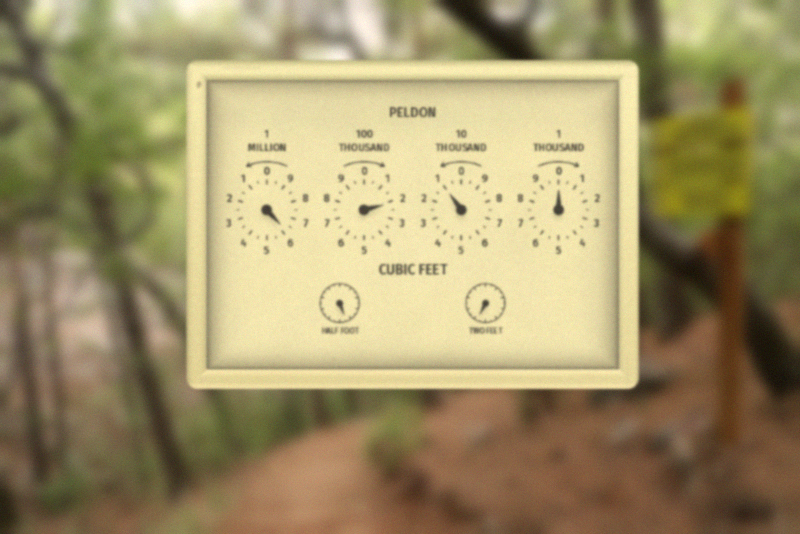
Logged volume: 621000 (ft³)
